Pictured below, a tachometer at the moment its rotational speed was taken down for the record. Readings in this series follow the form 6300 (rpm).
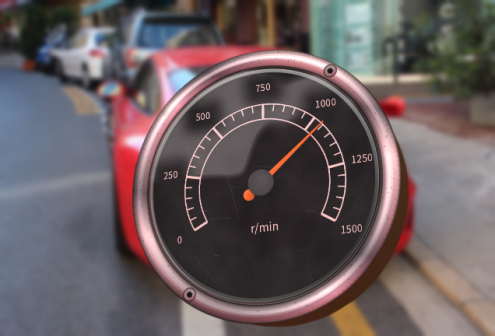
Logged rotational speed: 1050 (rpm)
